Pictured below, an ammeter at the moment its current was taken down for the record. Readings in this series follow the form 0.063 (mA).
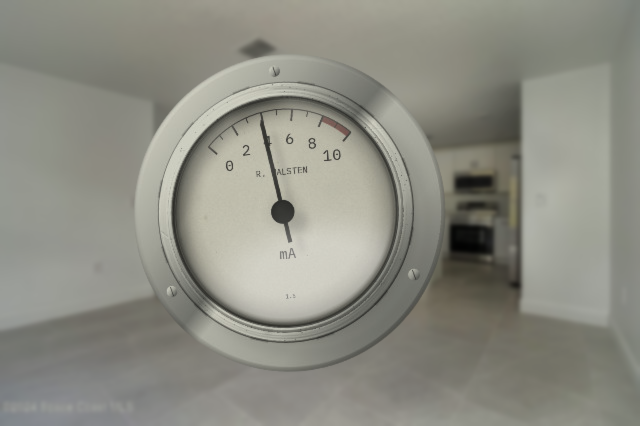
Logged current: 4 (mA)
